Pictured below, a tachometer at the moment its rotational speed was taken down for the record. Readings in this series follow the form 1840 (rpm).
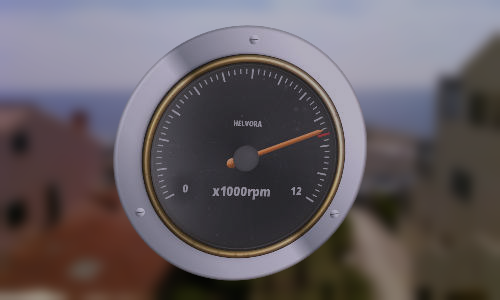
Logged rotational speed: 9400 (rpm)
